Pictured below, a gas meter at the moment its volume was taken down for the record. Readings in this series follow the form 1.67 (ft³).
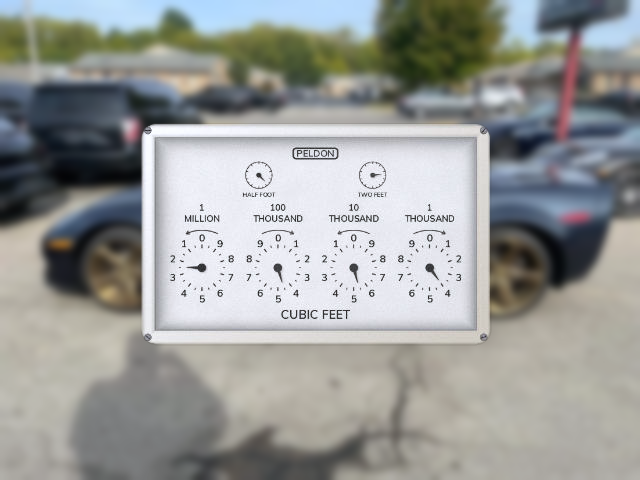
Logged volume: 245400 (ft³)
